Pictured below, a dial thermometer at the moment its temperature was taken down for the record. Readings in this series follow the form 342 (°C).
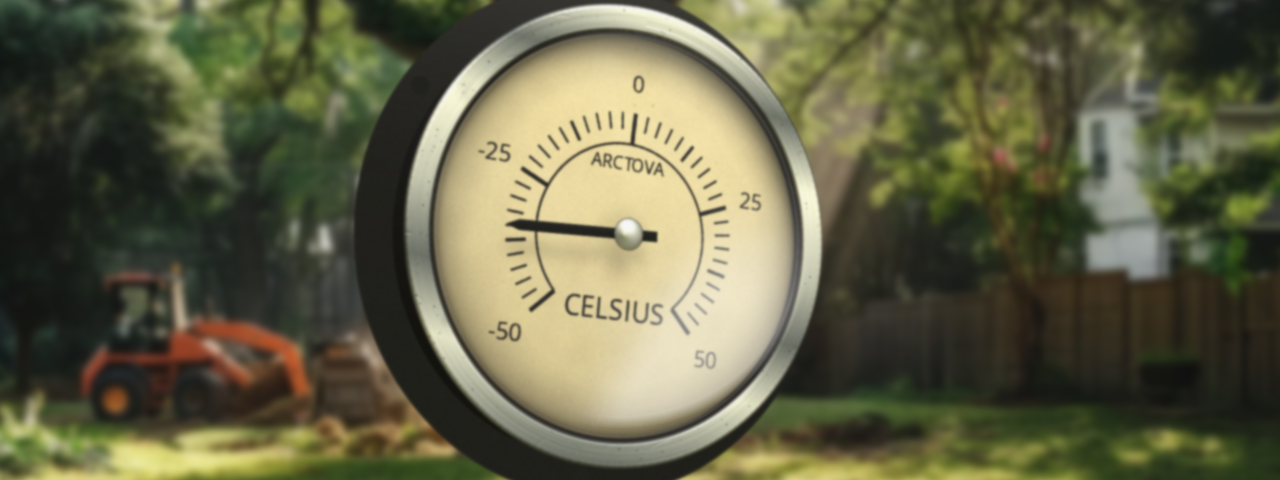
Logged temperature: -35 (°C)
